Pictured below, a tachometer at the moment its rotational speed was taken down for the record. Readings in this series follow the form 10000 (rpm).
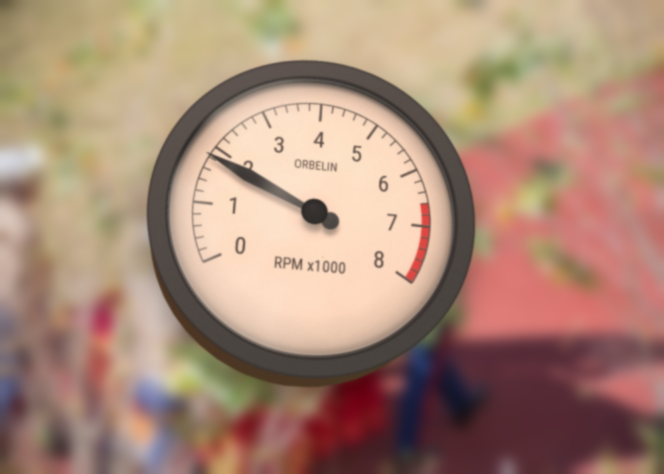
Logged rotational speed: 1800 (rpm)
